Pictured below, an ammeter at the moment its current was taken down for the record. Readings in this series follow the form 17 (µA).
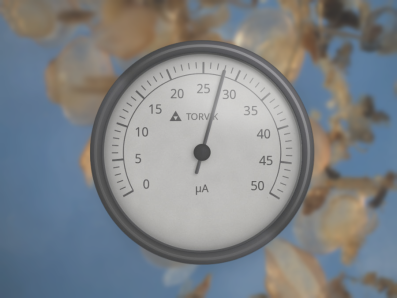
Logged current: 28 (µA)
